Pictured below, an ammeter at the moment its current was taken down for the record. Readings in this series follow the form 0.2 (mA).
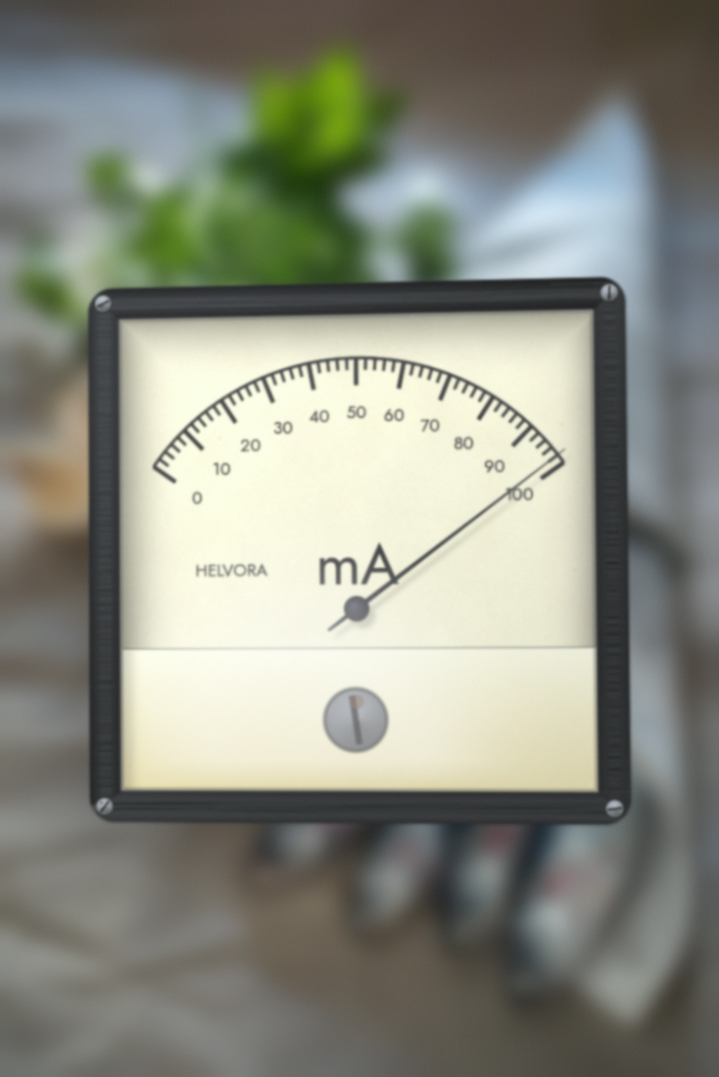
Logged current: 98 (mA)
